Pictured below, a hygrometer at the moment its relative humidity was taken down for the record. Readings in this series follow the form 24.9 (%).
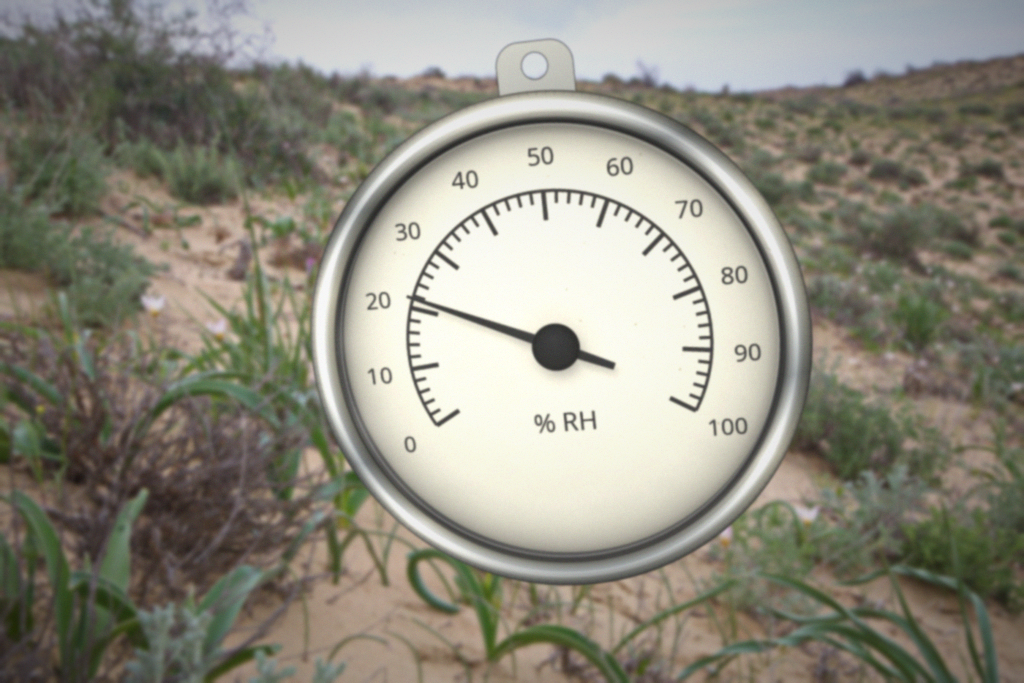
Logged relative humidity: 22 (%)
